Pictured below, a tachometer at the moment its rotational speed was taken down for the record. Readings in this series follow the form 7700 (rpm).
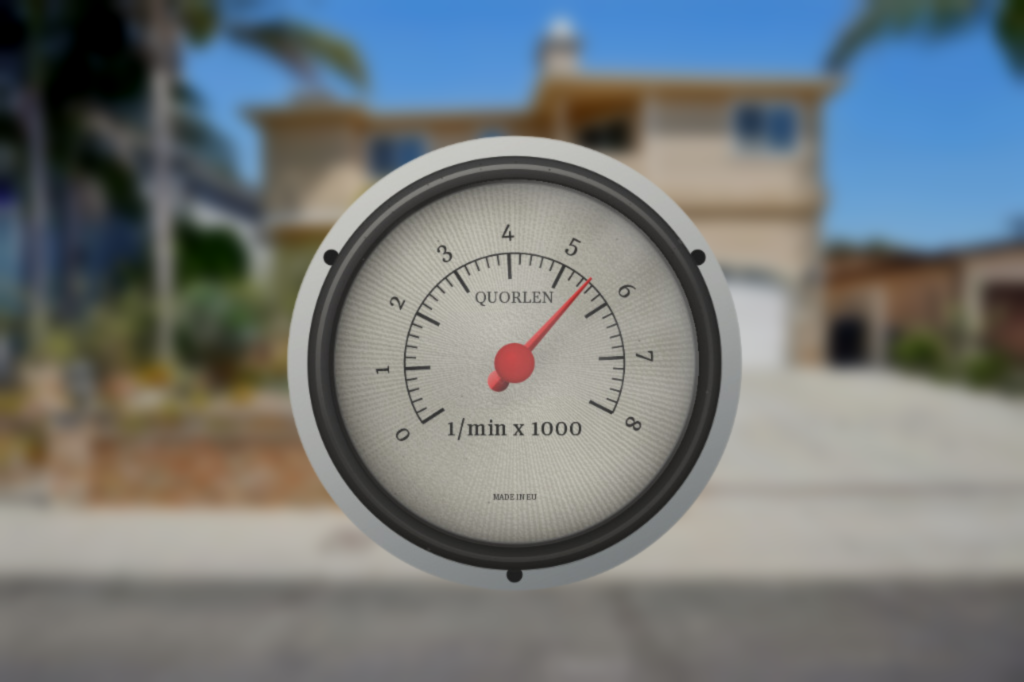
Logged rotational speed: 5500 (rpm)
